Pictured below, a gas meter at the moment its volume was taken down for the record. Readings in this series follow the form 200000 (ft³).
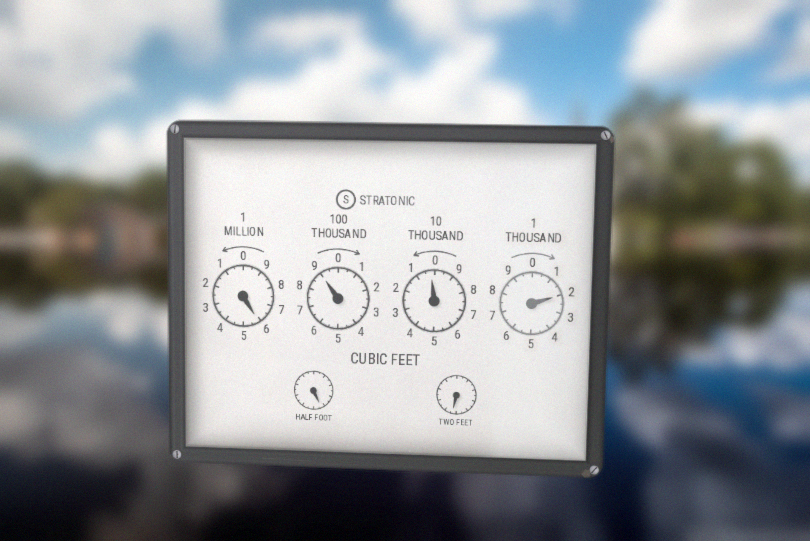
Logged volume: 590200 (ft³)
